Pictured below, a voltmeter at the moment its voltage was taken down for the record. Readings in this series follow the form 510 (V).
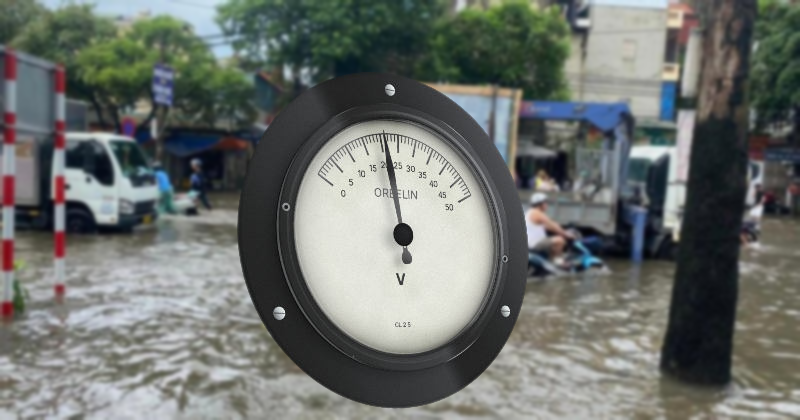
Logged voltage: 20 (V)
